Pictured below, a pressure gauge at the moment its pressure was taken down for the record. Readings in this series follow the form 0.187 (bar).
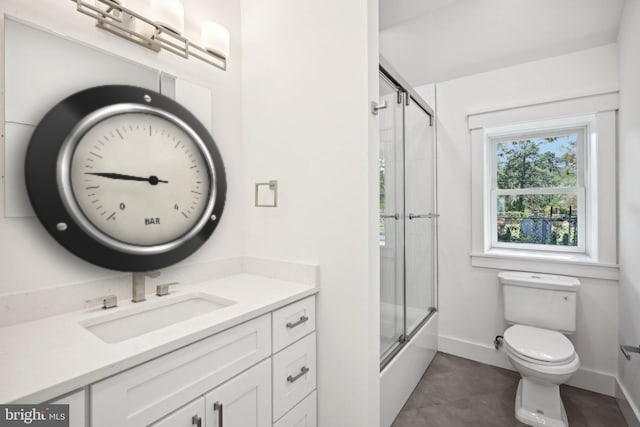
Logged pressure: 0.7 (bar)
